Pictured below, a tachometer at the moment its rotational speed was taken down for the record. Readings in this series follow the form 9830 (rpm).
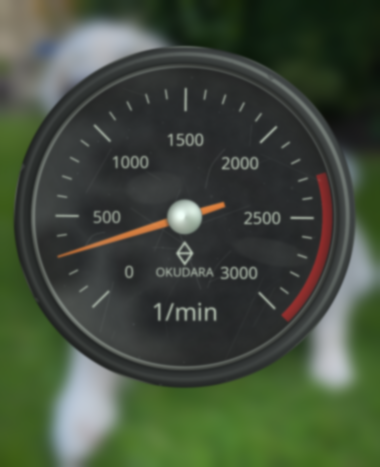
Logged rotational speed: 300 (rpm)
